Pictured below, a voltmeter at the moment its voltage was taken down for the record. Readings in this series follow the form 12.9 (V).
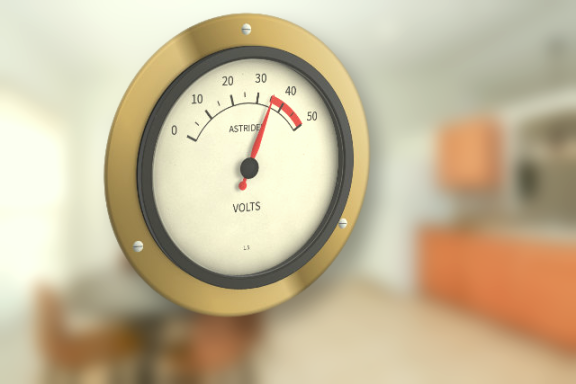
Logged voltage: 35 (V)
